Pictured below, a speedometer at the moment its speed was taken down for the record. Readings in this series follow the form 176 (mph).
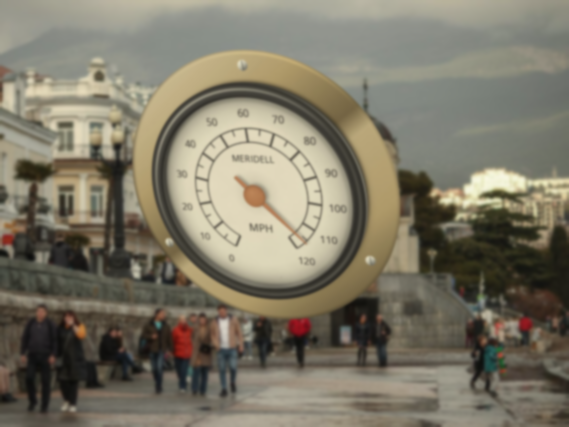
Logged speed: 115 (mph)
